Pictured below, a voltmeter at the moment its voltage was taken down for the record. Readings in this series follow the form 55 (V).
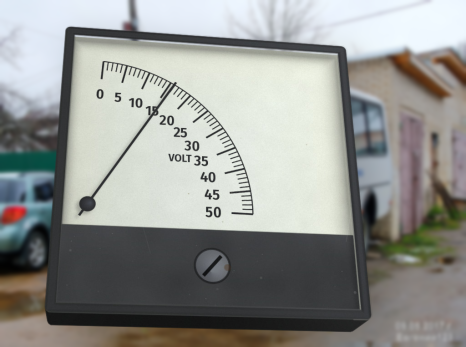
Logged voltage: 16 (V)
